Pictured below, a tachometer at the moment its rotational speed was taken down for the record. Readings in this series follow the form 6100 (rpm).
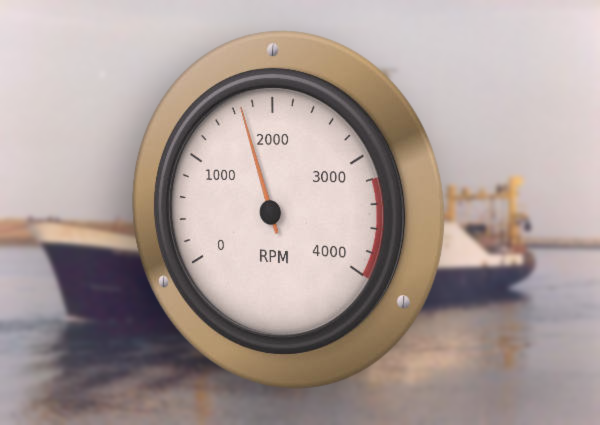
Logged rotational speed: 1700 (rpm)
